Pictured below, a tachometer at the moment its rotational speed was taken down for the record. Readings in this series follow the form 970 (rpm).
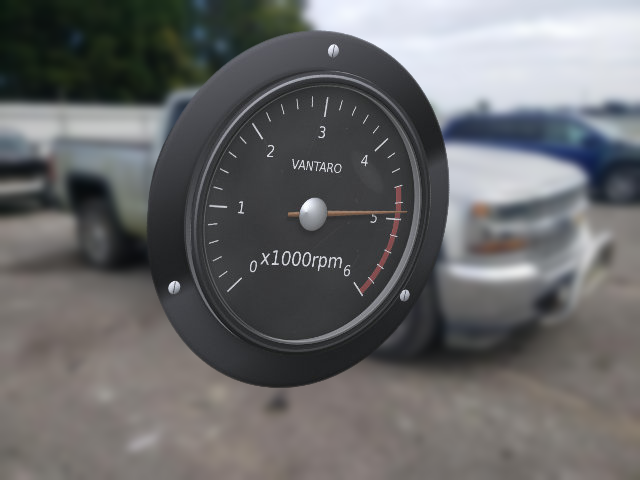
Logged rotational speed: 4900 (rpm)
